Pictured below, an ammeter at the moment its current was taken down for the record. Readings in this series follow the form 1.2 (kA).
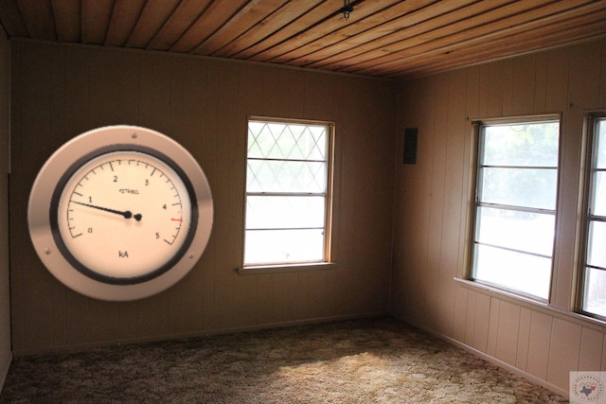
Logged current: 0.8 (kA)
